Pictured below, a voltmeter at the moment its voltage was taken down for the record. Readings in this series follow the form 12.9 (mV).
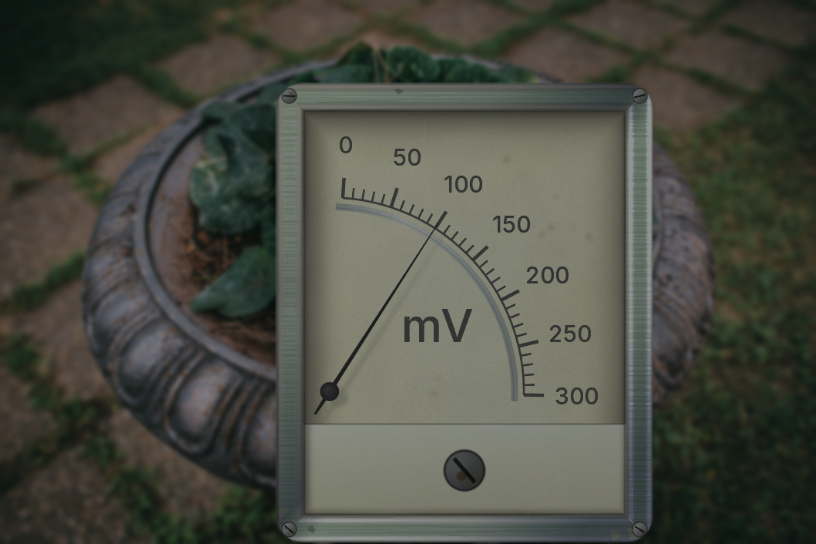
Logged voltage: 100 (mV)
